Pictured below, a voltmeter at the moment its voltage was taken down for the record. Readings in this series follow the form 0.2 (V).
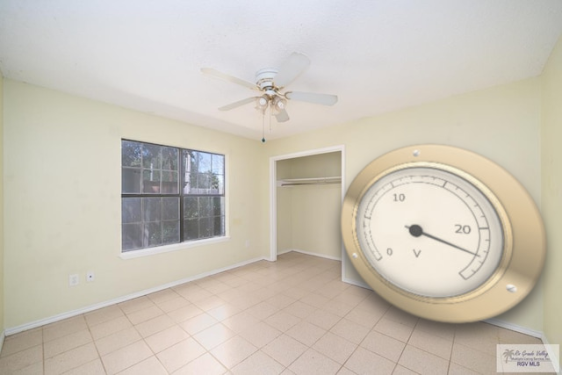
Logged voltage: 22.5 (V)
